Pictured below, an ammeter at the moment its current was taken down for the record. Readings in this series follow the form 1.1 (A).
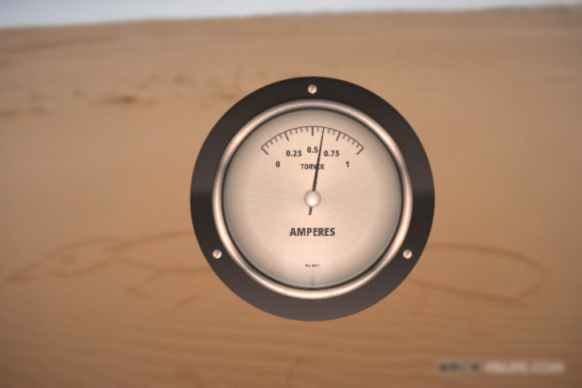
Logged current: 0.6 (A)
